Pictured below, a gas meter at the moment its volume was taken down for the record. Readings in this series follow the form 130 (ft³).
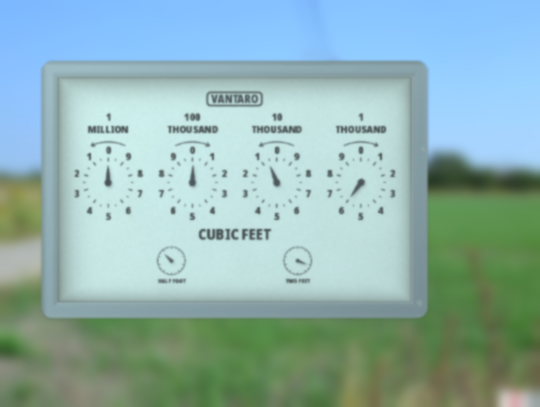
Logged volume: 600 (ft³)
